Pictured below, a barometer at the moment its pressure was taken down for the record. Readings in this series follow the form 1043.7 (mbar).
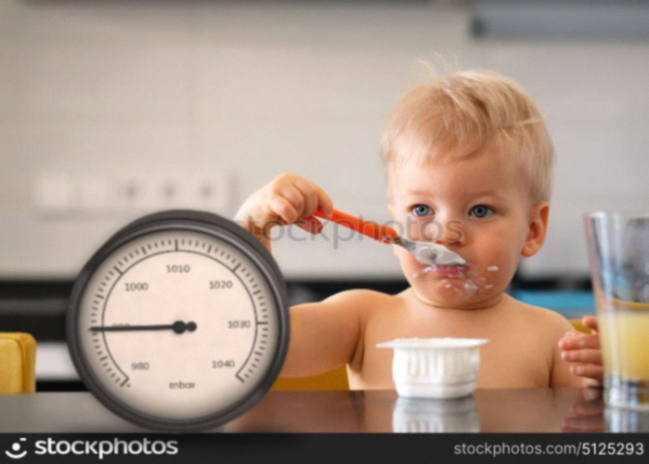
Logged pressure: 990 (mbar)
